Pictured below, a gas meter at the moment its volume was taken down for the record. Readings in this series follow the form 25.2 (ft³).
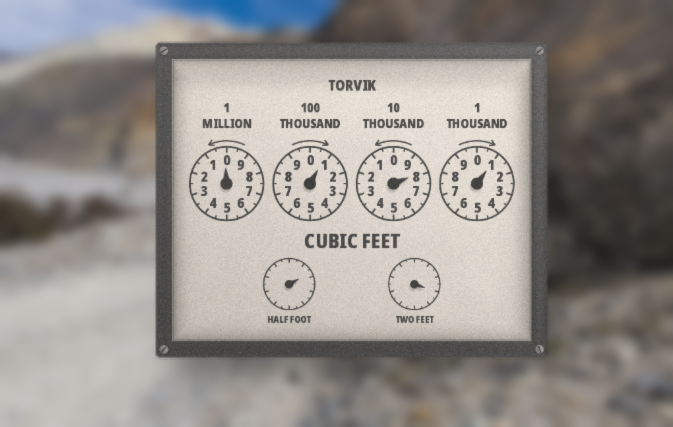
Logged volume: 8100 (ft³)
